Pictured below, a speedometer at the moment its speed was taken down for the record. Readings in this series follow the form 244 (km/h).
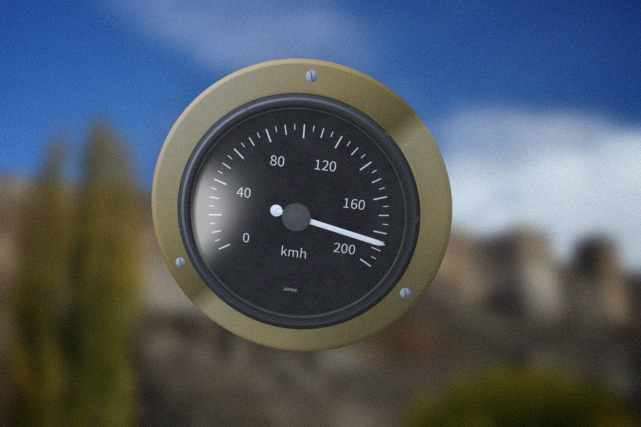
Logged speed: 185 (km/h)
